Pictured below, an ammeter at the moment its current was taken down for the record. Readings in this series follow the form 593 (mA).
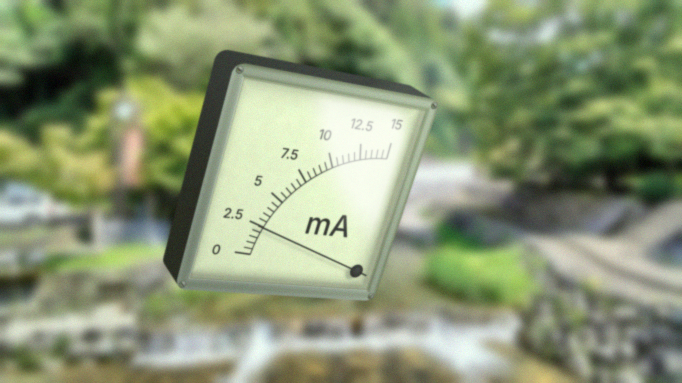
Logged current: 2.5 (mA)
